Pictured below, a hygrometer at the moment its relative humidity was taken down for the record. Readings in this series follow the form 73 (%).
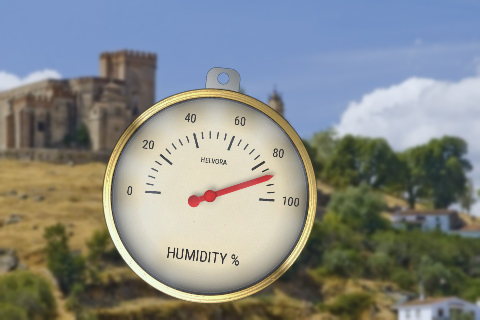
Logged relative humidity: 88 (%)
